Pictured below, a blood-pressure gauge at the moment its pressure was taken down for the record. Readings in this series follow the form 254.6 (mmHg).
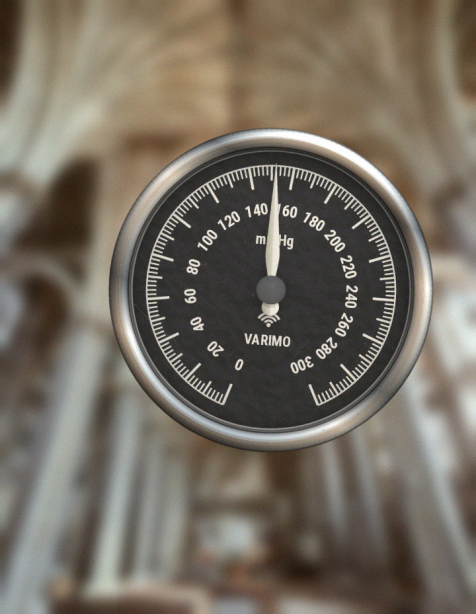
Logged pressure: 152 (mmHg)
